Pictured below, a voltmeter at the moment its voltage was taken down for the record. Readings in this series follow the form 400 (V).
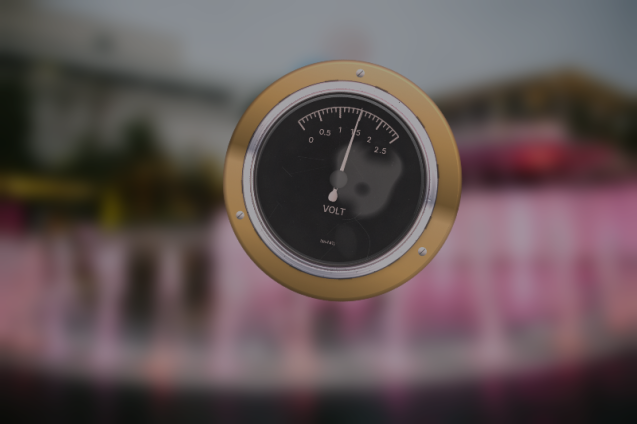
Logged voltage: 1.5 (V)
